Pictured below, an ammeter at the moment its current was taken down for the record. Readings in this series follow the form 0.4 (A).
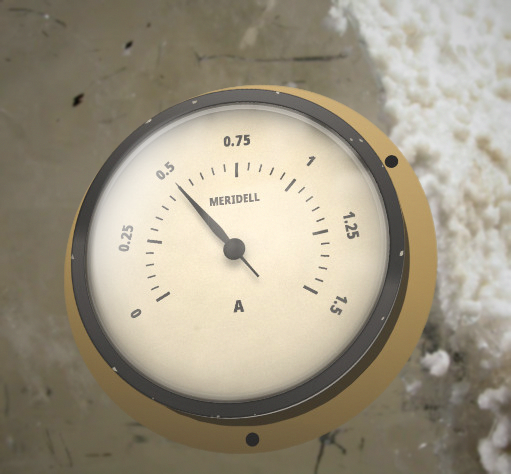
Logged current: 0.5 (A)
